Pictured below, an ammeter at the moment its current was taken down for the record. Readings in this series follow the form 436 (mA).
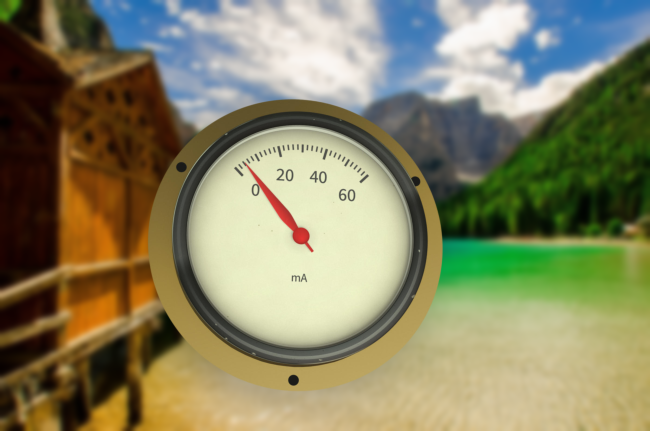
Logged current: 4 (mA)
